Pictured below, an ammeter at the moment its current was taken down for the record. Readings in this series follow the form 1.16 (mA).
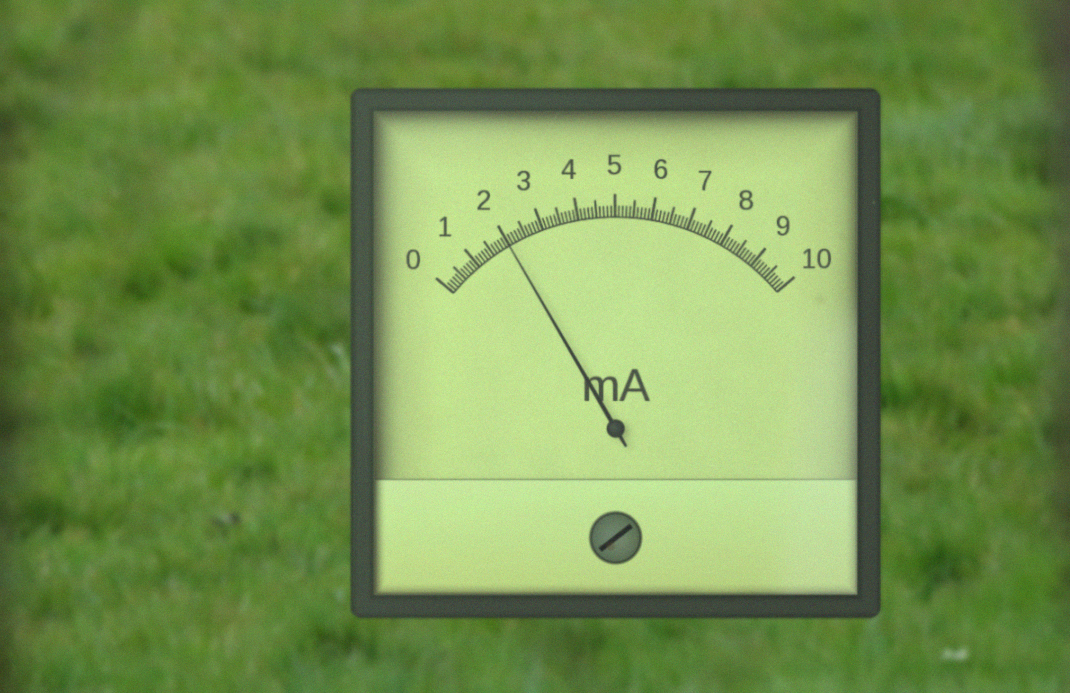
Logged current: 2 (mA)
